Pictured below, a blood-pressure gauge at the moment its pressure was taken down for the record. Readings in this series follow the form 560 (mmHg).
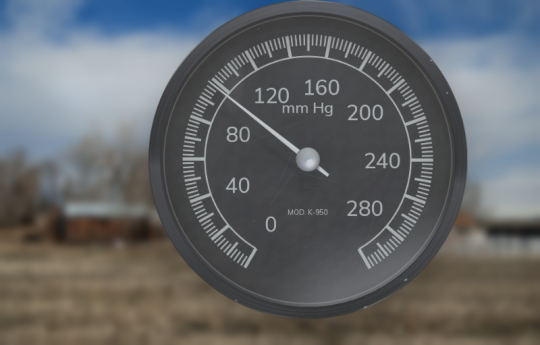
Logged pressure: 98 (mmHg)
